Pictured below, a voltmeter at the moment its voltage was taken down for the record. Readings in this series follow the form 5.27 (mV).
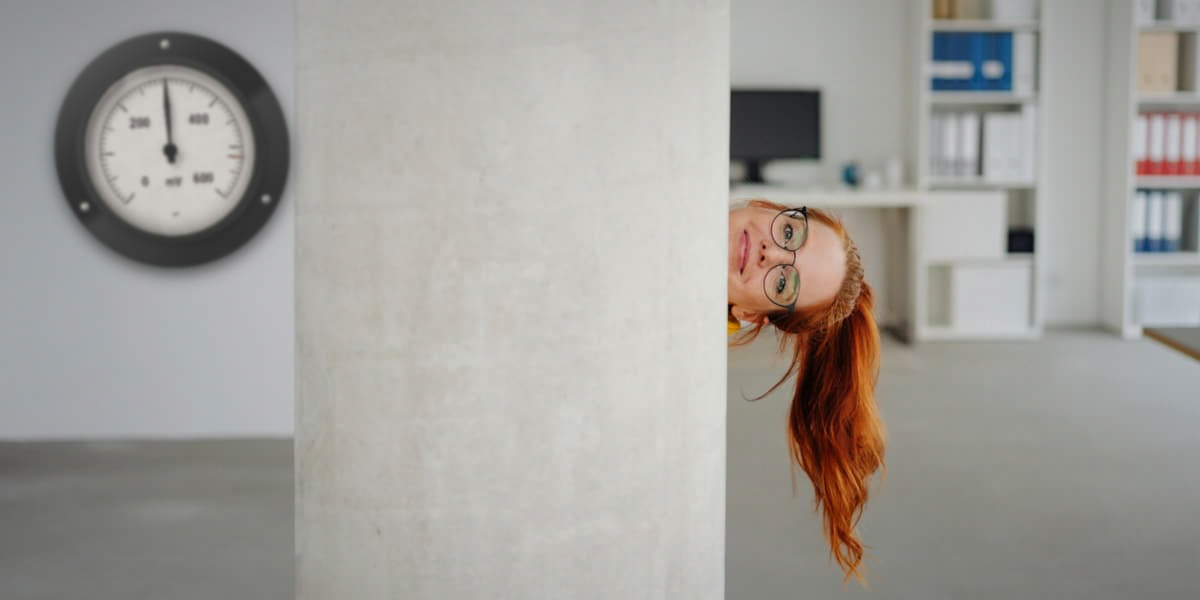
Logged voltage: 300 (mV)
